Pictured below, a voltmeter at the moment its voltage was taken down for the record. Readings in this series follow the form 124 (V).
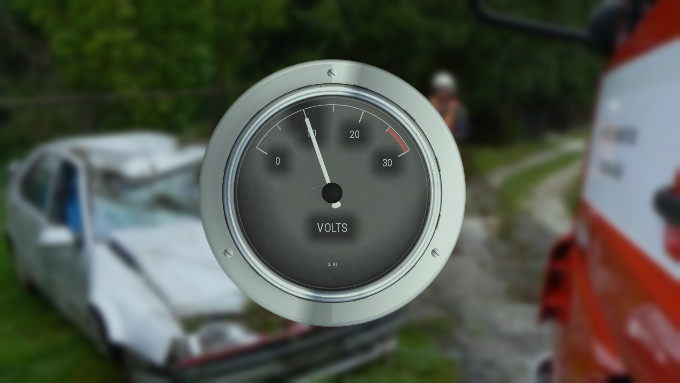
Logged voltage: 10 (V)
